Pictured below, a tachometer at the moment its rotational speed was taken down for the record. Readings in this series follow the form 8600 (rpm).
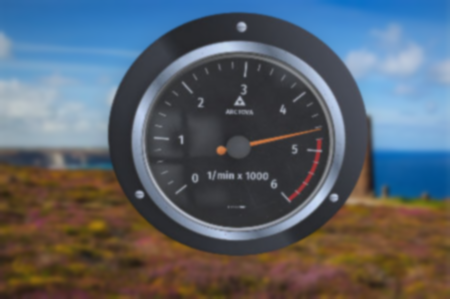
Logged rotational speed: 4600 (rpm)
